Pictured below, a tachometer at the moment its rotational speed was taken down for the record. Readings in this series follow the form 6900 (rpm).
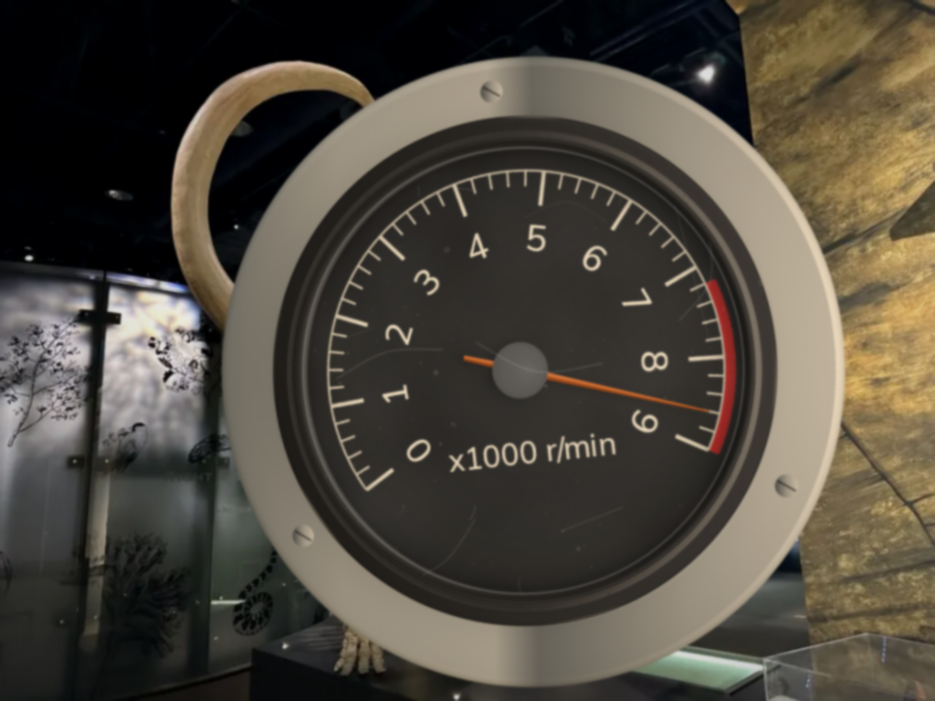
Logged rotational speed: 8600 (rpm)
